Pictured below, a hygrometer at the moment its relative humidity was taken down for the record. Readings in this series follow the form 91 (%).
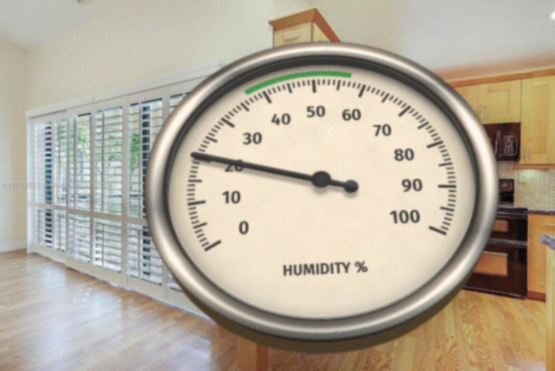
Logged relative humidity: 20 (%)
